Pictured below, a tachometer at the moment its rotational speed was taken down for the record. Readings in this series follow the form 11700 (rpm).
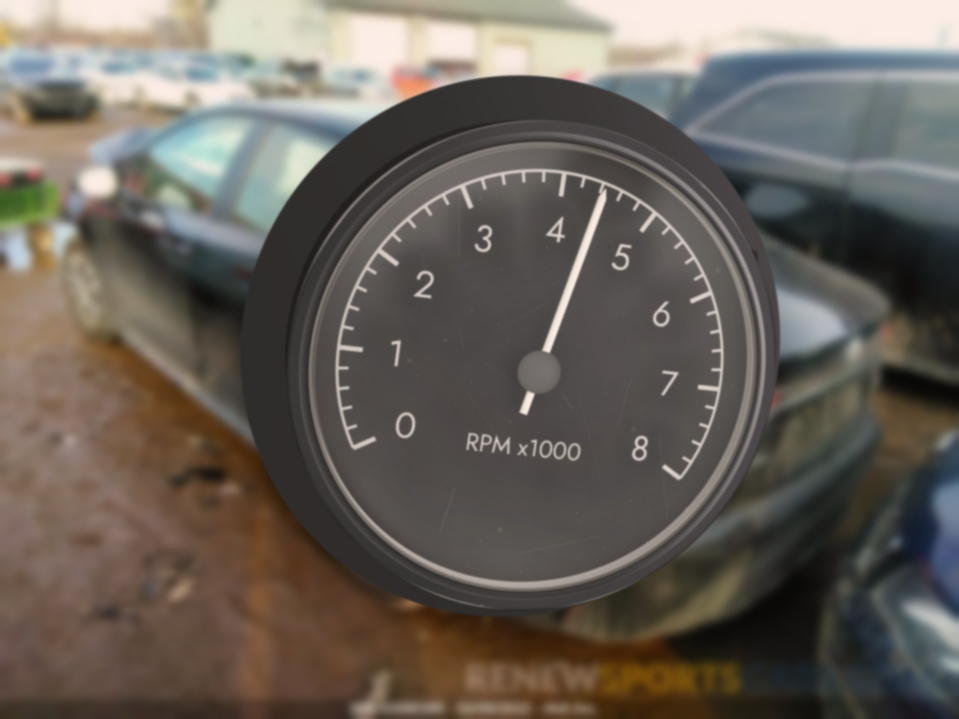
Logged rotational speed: 4400 (rpm)
